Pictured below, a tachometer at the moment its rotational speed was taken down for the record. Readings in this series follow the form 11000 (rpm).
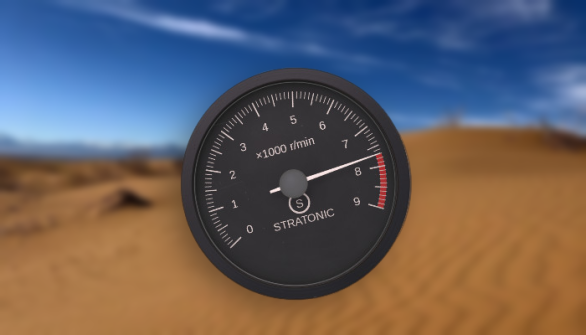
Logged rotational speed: 7700 (rpm)
